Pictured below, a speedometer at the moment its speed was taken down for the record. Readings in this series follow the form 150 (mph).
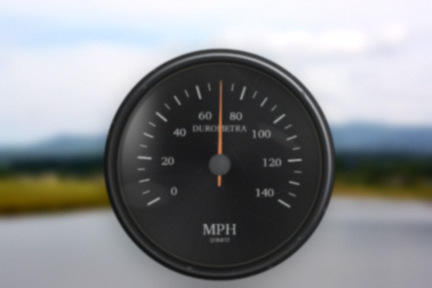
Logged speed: 70 (mph)
